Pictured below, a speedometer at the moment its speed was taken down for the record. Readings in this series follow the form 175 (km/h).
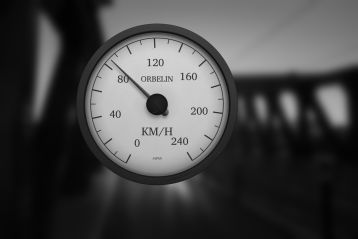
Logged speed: 85 (km/h)
